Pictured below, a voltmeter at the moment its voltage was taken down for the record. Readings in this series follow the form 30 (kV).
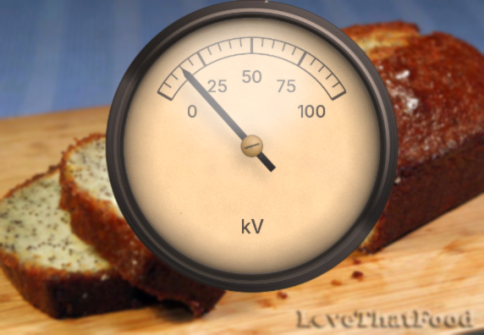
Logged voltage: 15 (kV)
